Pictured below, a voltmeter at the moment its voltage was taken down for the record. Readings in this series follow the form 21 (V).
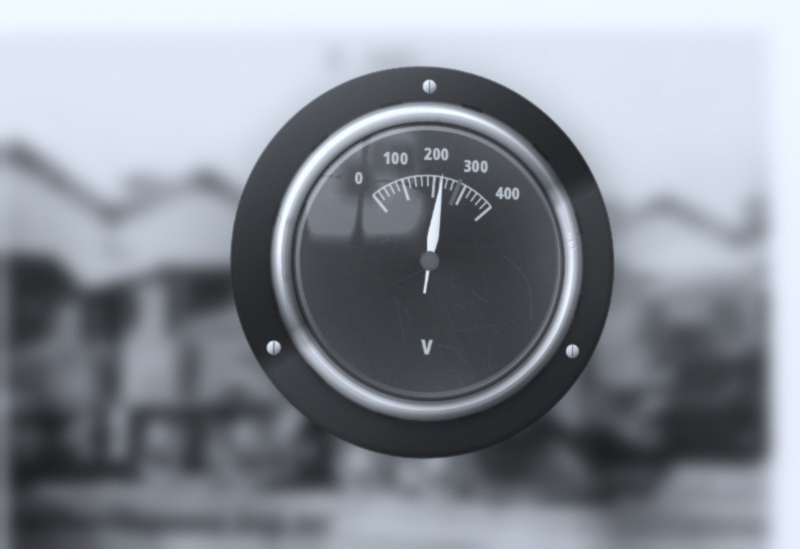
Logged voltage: 220 (V)
